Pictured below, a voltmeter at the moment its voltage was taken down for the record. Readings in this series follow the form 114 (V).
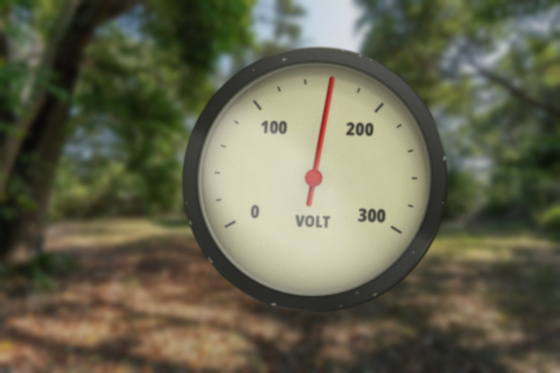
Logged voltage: 160 (V)
